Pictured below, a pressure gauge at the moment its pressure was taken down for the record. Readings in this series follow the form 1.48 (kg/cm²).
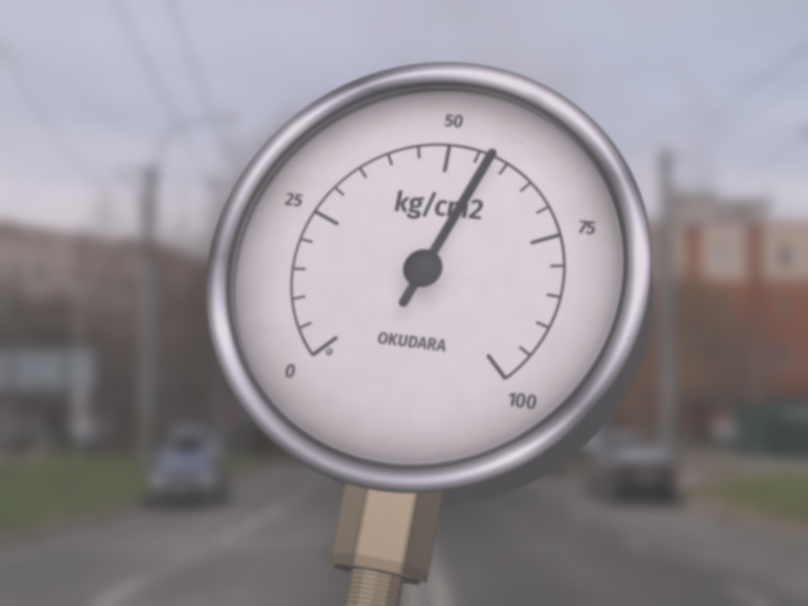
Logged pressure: 57.5 (kg/cm²)
